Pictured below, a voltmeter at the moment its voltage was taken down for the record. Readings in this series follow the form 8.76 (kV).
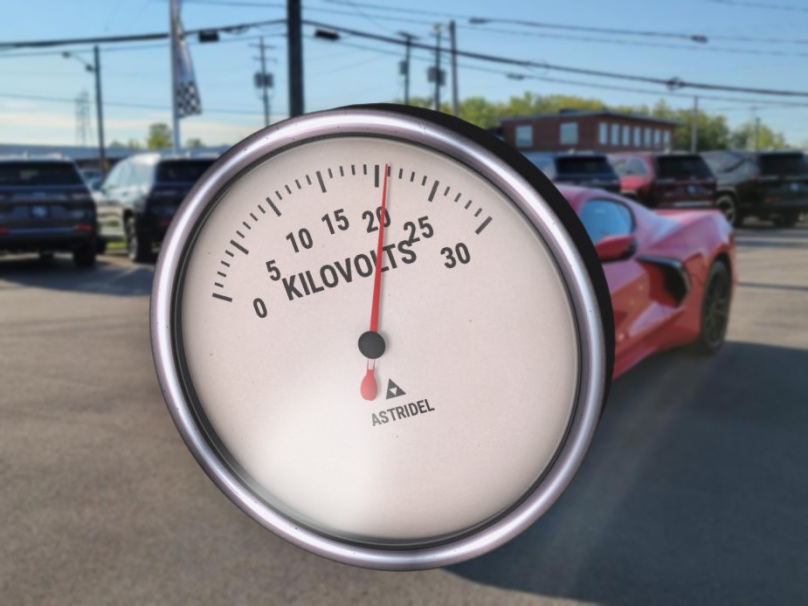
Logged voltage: 21 (kV)
